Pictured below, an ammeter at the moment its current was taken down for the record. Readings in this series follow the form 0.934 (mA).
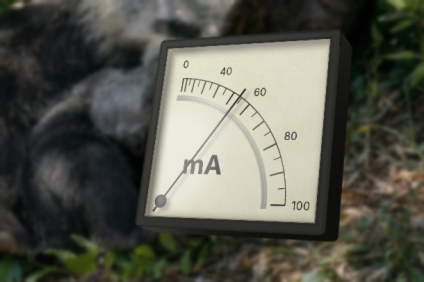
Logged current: 55 (mA)
